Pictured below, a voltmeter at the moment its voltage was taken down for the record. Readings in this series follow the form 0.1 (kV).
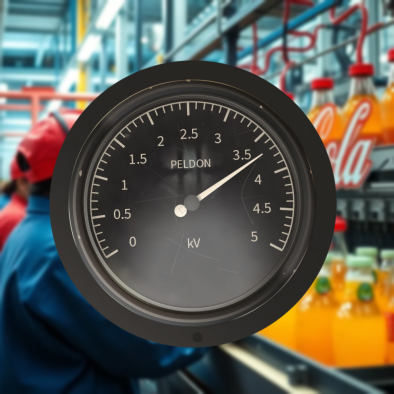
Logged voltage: 3.7 (kV)
